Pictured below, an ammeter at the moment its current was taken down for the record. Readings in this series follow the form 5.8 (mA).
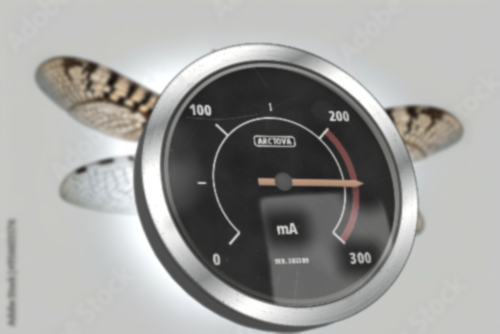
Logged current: 250 (mA)
